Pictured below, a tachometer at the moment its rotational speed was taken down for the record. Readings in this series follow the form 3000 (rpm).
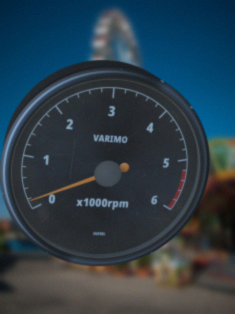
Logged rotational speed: 200 (rpm)
